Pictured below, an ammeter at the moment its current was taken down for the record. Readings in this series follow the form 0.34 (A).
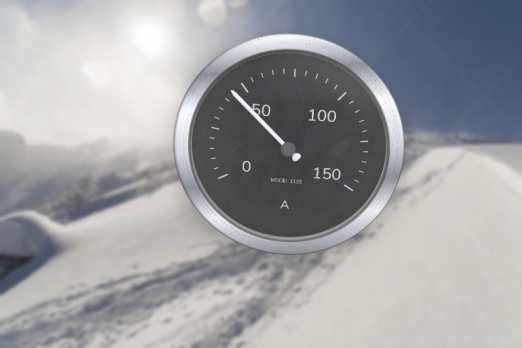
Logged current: 45 (A)
